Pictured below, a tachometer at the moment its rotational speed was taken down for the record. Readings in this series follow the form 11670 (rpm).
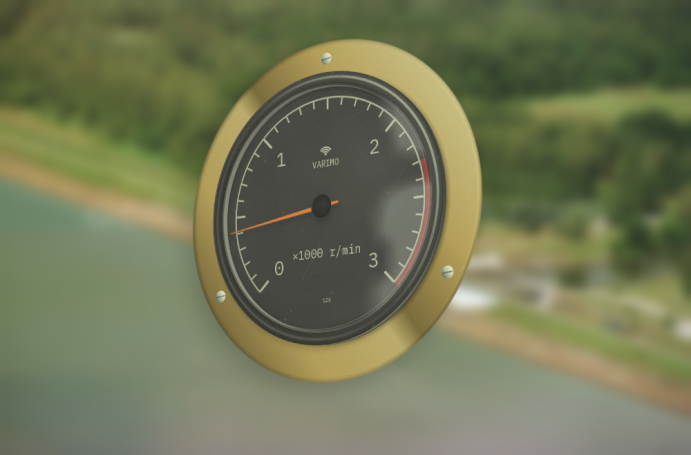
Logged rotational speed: 400 (rpm)
